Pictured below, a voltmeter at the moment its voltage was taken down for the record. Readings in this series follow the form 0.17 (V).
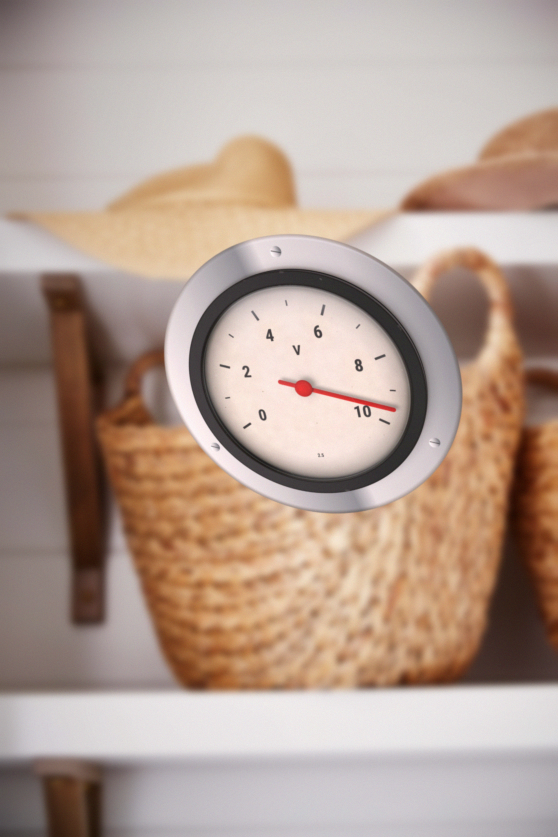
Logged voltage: 9.5 (V)
